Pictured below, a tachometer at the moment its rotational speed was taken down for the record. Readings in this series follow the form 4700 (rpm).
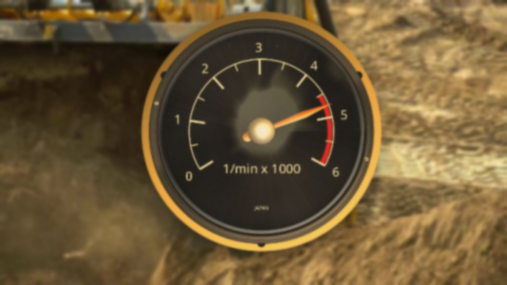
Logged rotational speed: 4750 (rpm)
